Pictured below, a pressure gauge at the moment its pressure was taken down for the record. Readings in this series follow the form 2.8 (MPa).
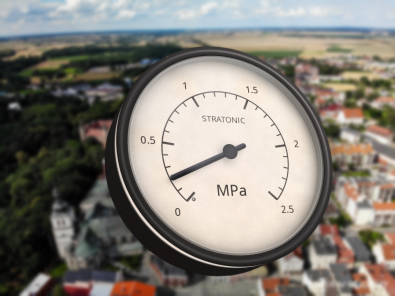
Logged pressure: 0.2 (MPa)
